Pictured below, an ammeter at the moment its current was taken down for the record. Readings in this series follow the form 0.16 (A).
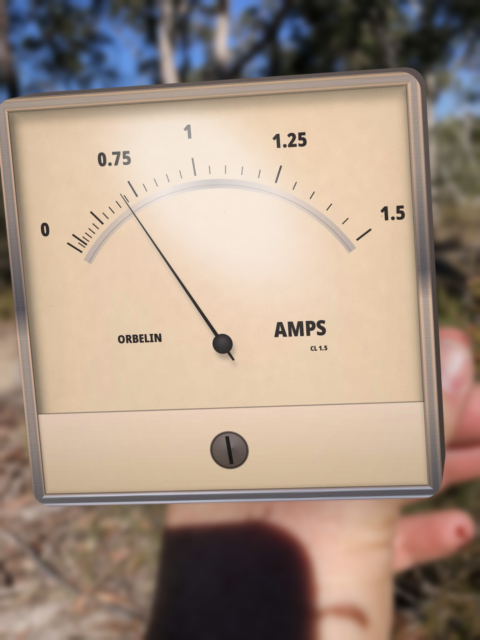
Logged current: 0.7 (A)
